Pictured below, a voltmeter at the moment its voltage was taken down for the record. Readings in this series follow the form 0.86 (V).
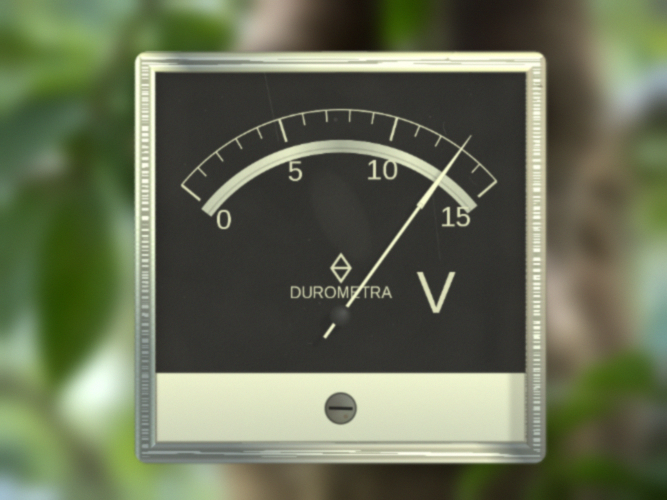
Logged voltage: 13 (V)
